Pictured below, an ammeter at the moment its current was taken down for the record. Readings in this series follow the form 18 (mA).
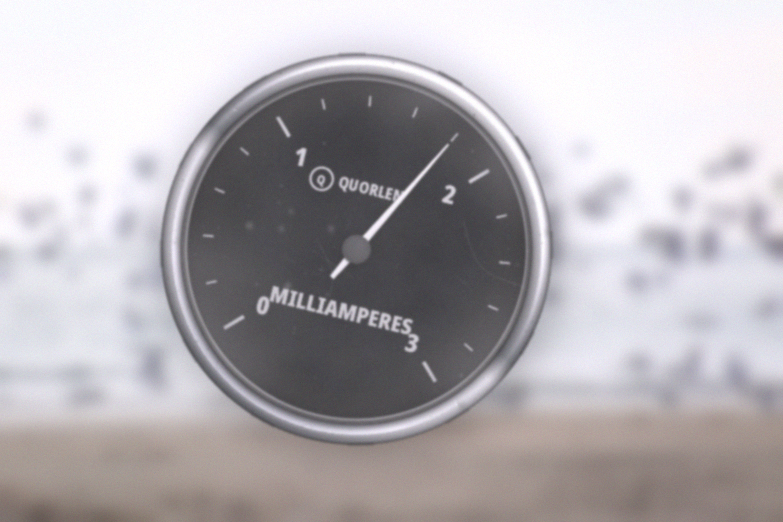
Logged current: 1.8 (mA)
